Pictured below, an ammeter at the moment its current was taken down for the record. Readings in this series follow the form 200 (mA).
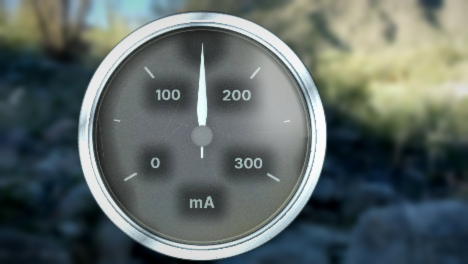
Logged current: 150 (mA)
